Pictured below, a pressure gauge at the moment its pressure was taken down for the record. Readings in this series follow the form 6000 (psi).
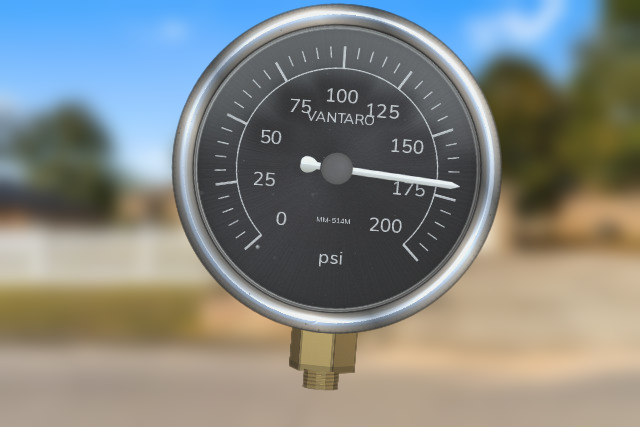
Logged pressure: 170 (psi)
